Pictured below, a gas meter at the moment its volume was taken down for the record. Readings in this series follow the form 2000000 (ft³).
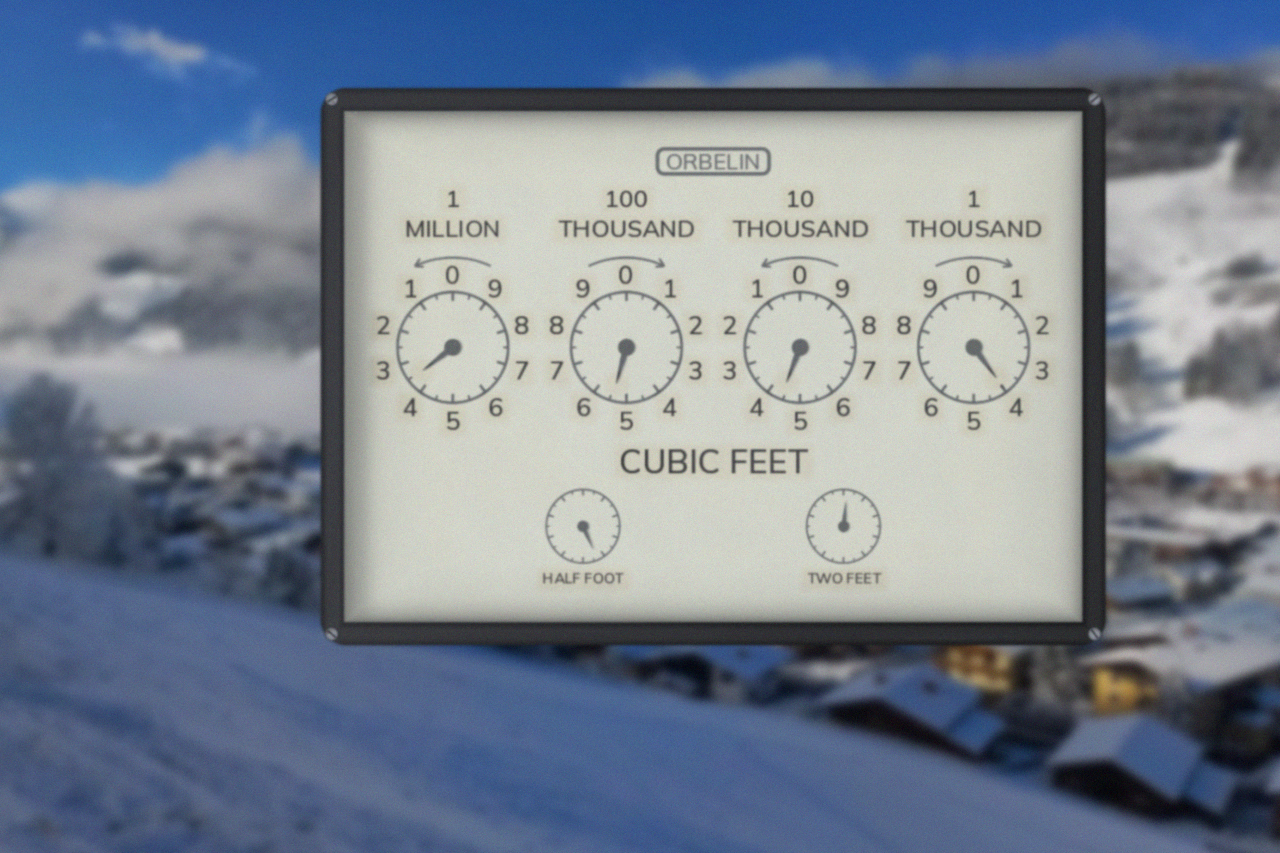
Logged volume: 354400 (ft³)
